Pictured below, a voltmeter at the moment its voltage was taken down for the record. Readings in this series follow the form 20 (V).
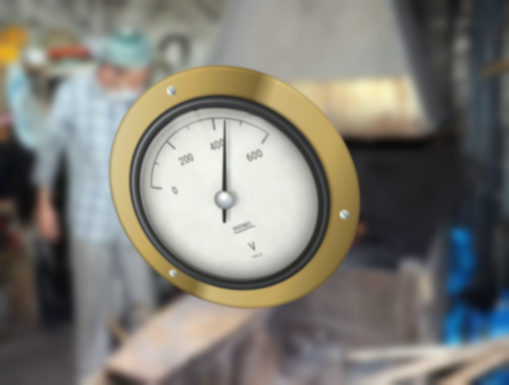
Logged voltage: 450 (V)
